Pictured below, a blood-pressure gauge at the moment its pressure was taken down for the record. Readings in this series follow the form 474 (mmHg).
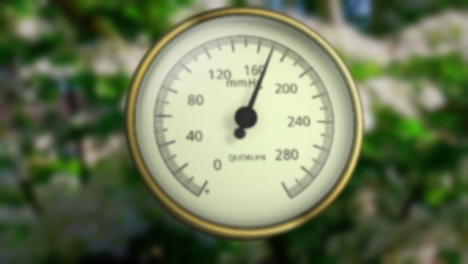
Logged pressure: 170 (mmHg)
